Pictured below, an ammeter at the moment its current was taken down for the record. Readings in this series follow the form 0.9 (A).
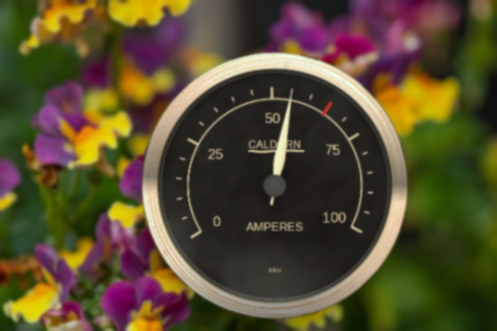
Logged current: 55 (A)
